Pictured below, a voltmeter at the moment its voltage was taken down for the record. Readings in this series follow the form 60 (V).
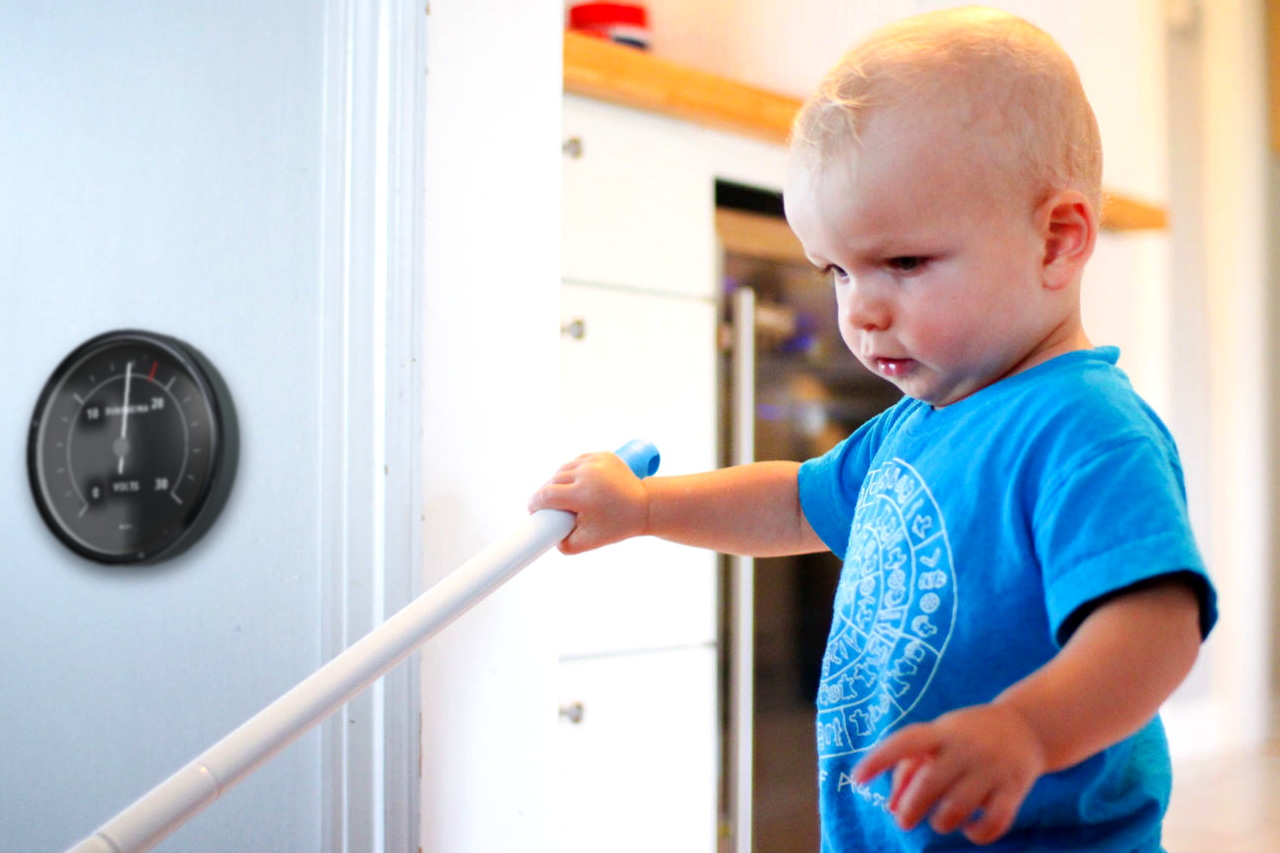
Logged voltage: 16 (V)
